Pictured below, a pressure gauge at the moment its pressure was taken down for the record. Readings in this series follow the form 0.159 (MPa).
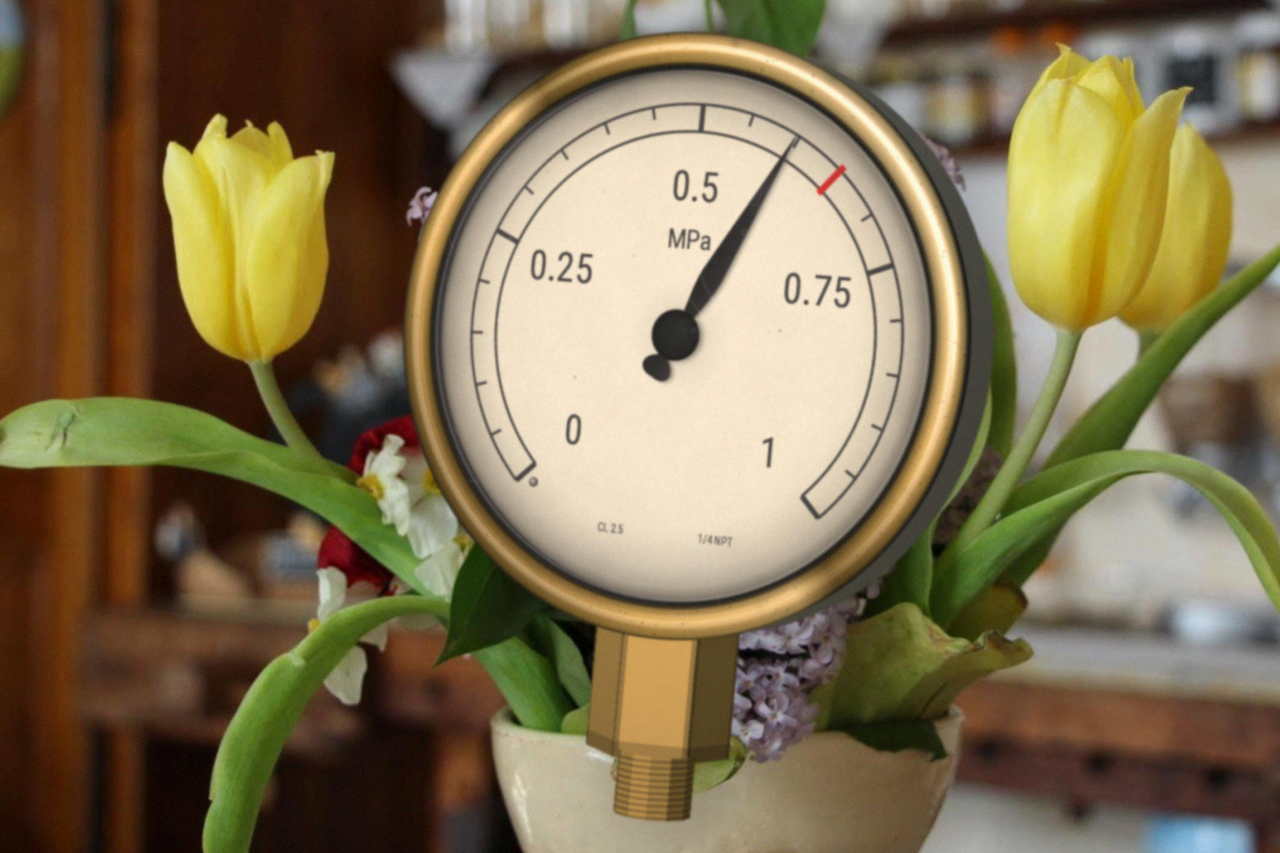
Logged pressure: 0.6 (MPa)
